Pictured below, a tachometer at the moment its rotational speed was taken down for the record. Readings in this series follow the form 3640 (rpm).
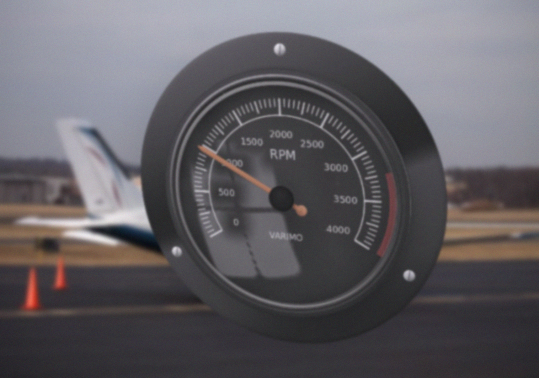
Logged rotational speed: 1000 (rpm)
